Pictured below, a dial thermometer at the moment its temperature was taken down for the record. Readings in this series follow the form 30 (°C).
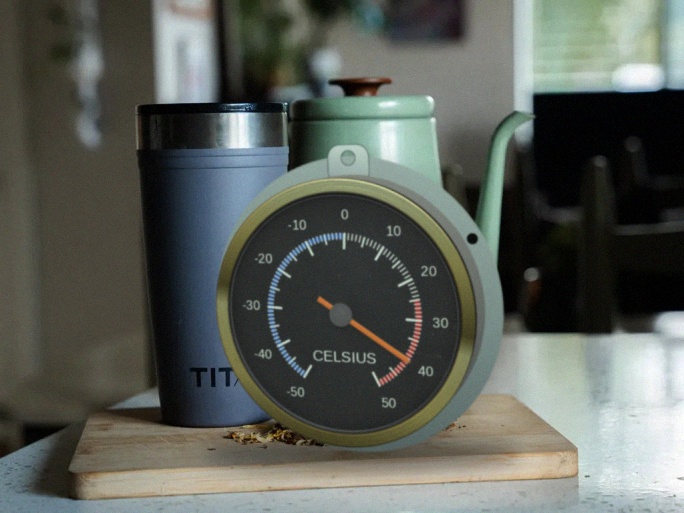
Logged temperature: 40 (°C)
